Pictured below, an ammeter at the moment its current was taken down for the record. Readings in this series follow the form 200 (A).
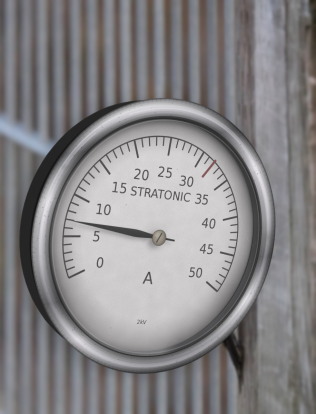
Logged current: 7 (A)
